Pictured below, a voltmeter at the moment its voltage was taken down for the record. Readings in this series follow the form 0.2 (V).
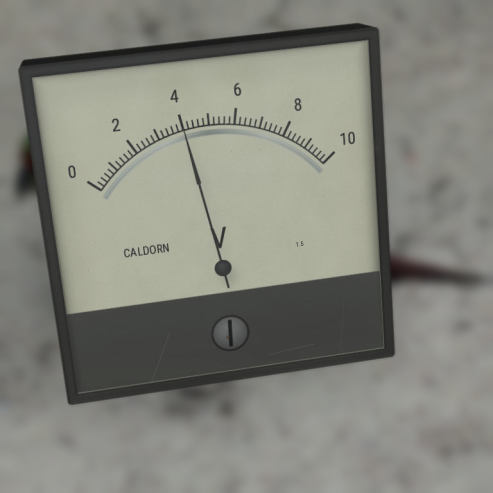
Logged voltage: 4 (V)
